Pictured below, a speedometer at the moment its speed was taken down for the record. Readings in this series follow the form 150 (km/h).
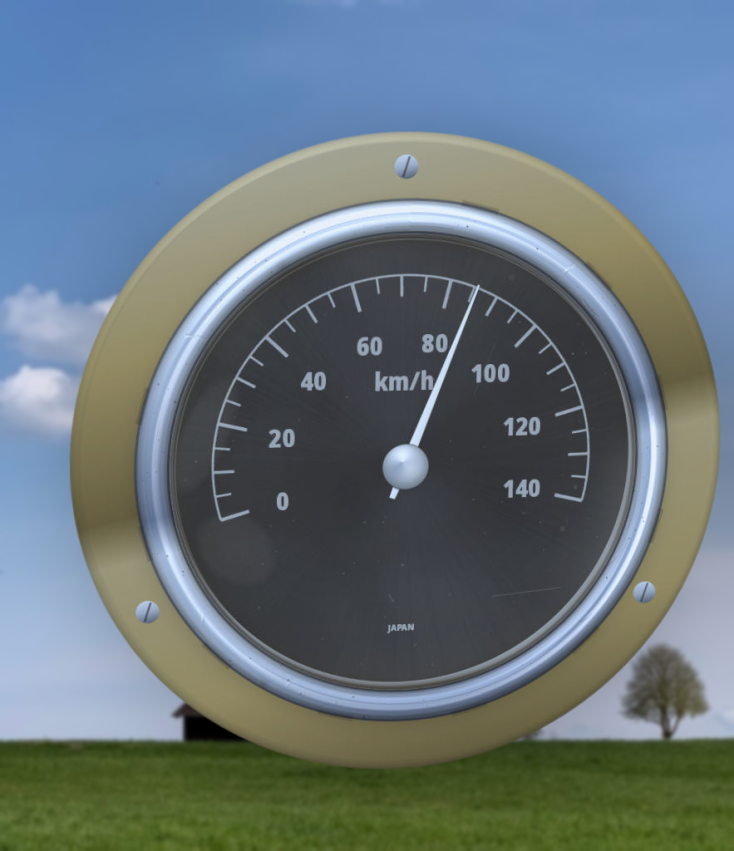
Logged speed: 85 (km/h)
